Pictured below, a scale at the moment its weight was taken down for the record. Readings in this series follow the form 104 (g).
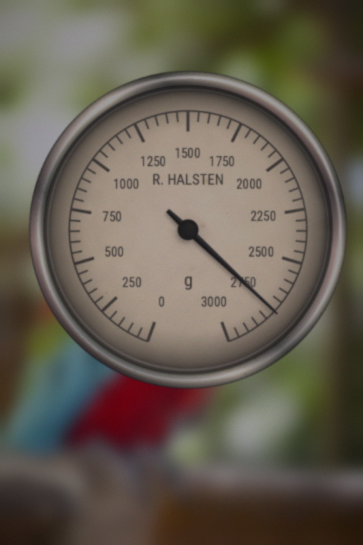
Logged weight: 2750 (g)
